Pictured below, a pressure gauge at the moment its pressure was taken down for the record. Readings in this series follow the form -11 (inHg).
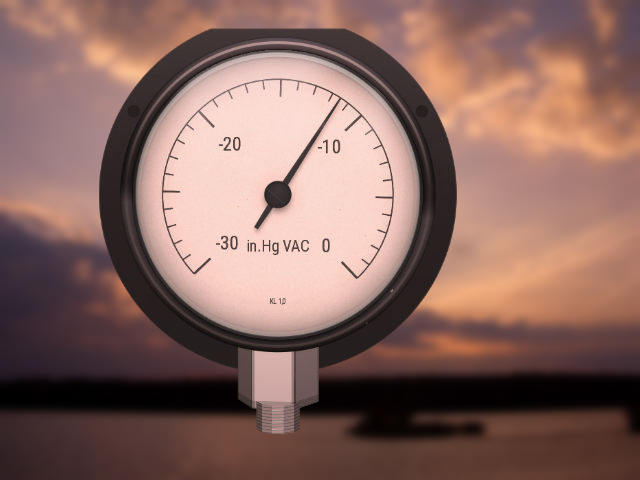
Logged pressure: -11.5 (inHg)
